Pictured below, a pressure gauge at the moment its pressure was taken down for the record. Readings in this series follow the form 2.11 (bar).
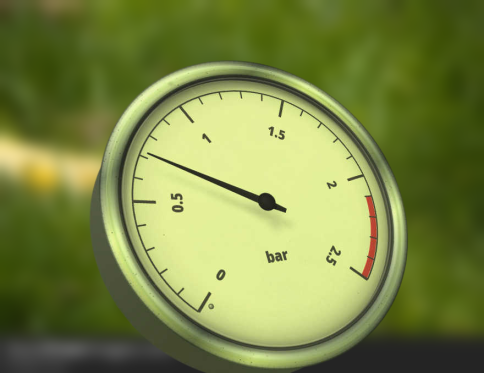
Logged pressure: 0.7 (bar)
